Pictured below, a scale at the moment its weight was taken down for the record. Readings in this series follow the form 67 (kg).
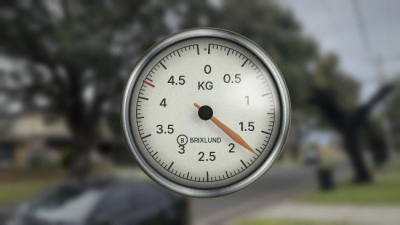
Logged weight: 1.8 (kg)
